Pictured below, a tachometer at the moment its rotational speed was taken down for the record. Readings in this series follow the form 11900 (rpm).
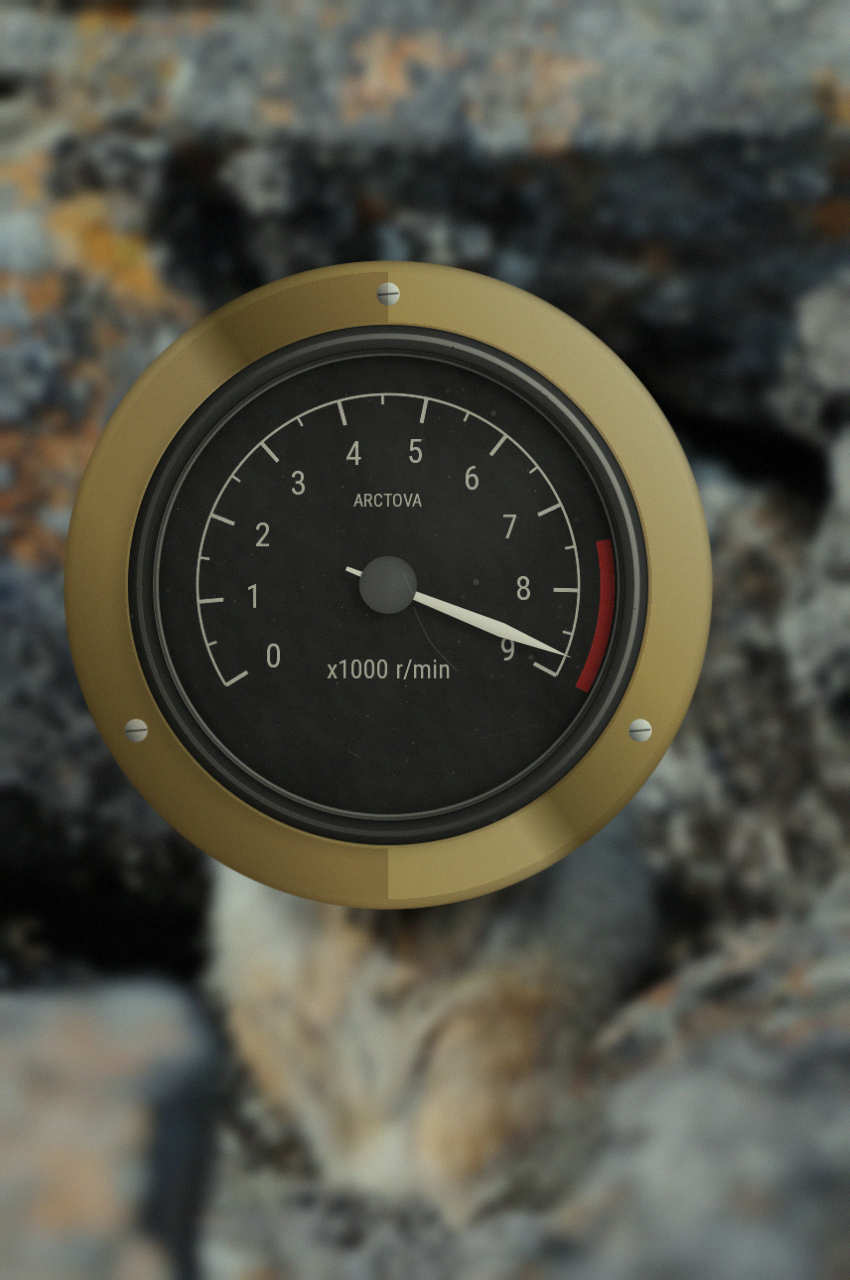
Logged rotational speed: 8750 (rpm)
